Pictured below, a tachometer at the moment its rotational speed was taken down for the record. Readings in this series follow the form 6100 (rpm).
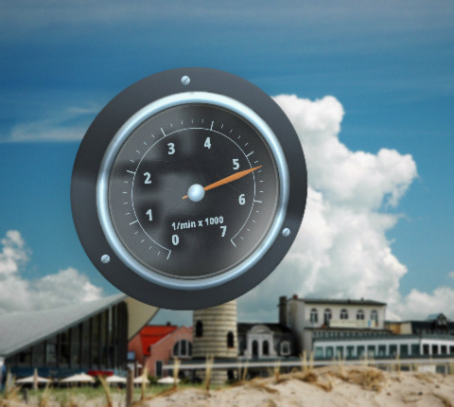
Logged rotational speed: 5300 (rpm)
